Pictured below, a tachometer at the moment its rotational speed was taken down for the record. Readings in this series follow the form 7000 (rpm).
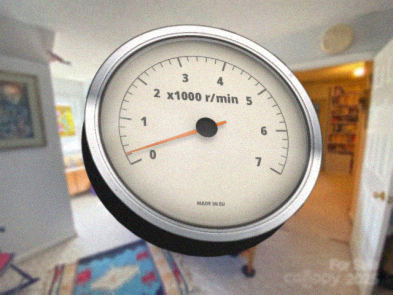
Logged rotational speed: 200 (rpm)
